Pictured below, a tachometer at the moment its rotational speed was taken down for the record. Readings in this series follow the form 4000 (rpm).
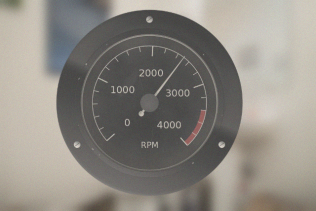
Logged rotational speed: 2500 (rpm)
